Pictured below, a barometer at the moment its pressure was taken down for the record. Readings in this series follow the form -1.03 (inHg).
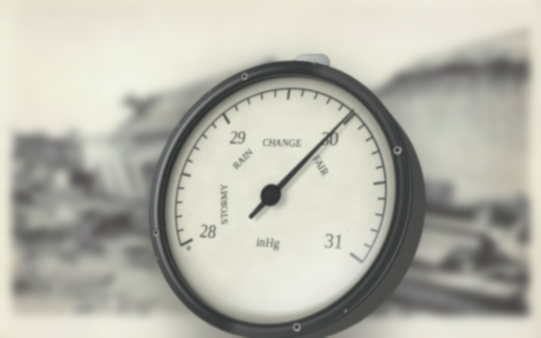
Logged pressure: 30 (inHg)
